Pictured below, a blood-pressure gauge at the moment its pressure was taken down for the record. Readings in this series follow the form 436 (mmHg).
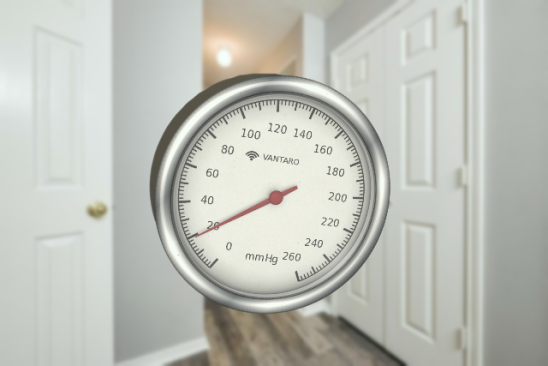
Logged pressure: 20 (mmHg)
